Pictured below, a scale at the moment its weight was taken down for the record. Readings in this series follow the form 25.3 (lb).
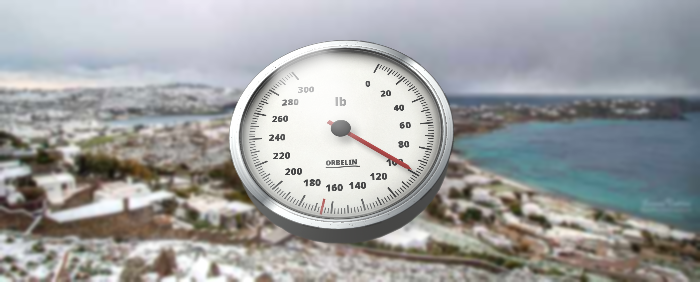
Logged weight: 100 (lb)
